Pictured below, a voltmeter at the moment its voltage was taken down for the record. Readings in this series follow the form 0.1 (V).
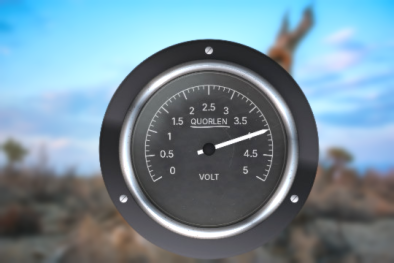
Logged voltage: 4 (V)
